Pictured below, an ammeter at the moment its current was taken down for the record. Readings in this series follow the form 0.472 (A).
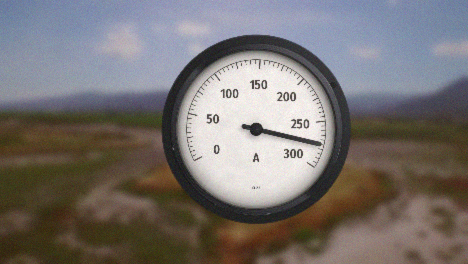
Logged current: 275 (A)
